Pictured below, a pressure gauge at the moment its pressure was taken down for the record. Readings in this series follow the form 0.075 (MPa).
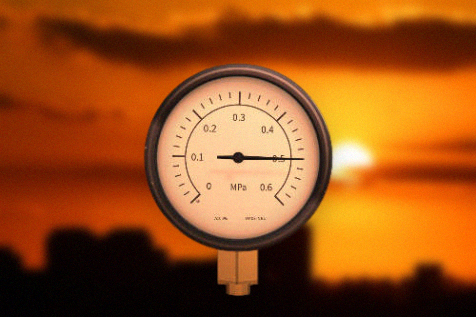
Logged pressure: 0.5 (MPa)
